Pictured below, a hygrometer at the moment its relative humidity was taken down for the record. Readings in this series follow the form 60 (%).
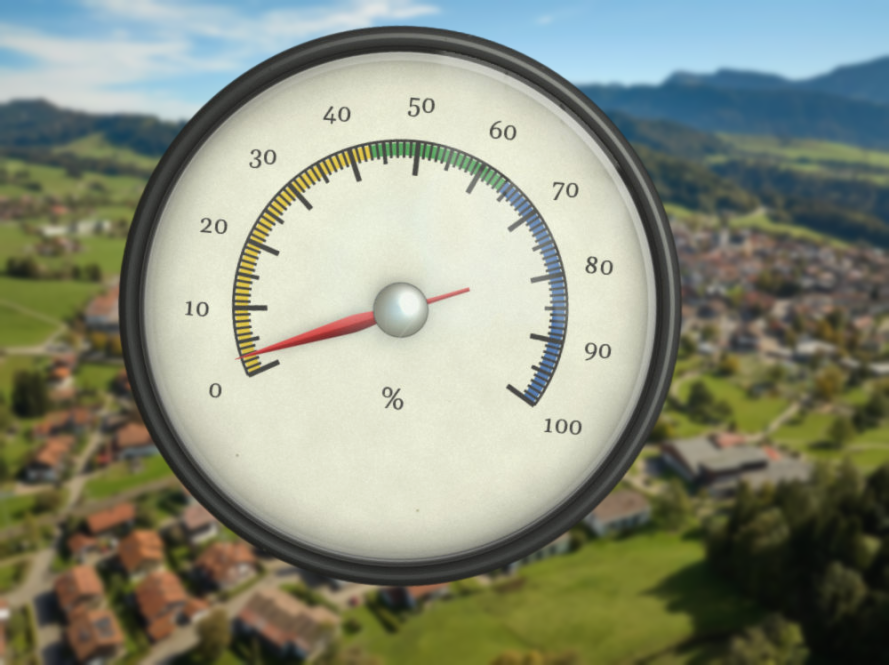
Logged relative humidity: 3 (%)
